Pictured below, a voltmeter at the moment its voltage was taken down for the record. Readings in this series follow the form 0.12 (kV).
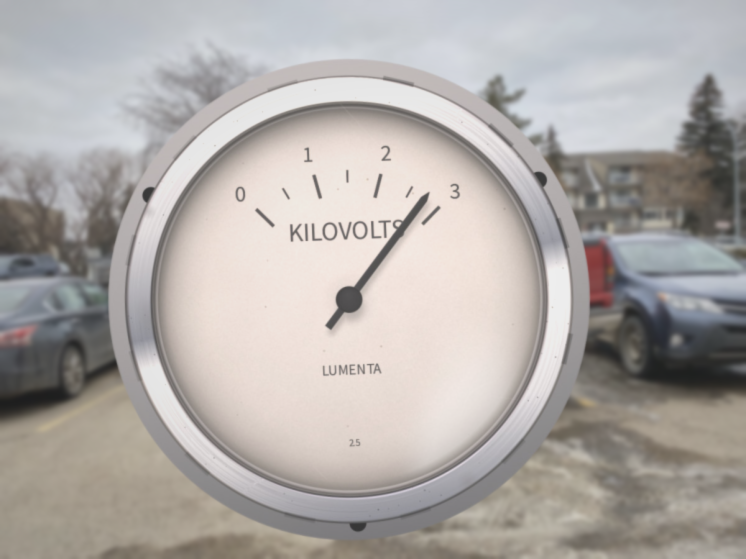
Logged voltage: 2.75 (kV)
